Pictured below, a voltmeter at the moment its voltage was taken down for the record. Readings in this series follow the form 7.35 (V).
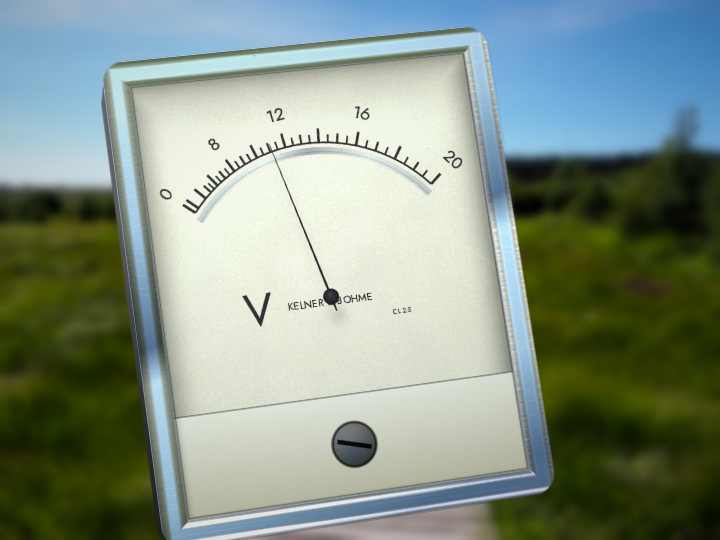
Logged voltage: 11 (V)
